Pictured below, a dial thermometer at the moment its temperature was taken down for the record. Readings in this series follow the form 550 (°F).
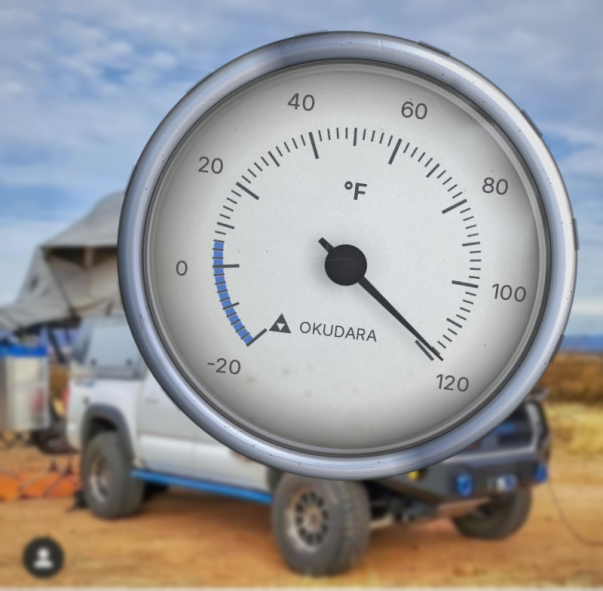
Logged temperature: 118 (°F)
